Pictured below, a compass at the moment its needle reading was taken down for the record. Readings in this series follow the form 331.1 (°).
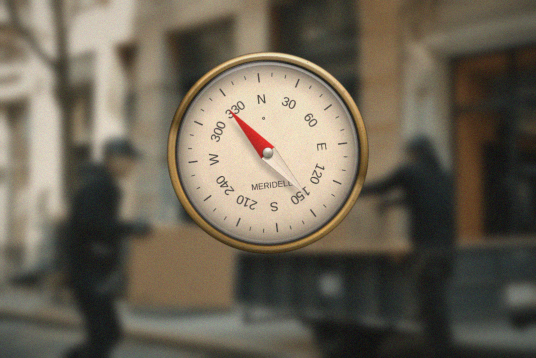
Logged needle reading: 325 (°)
